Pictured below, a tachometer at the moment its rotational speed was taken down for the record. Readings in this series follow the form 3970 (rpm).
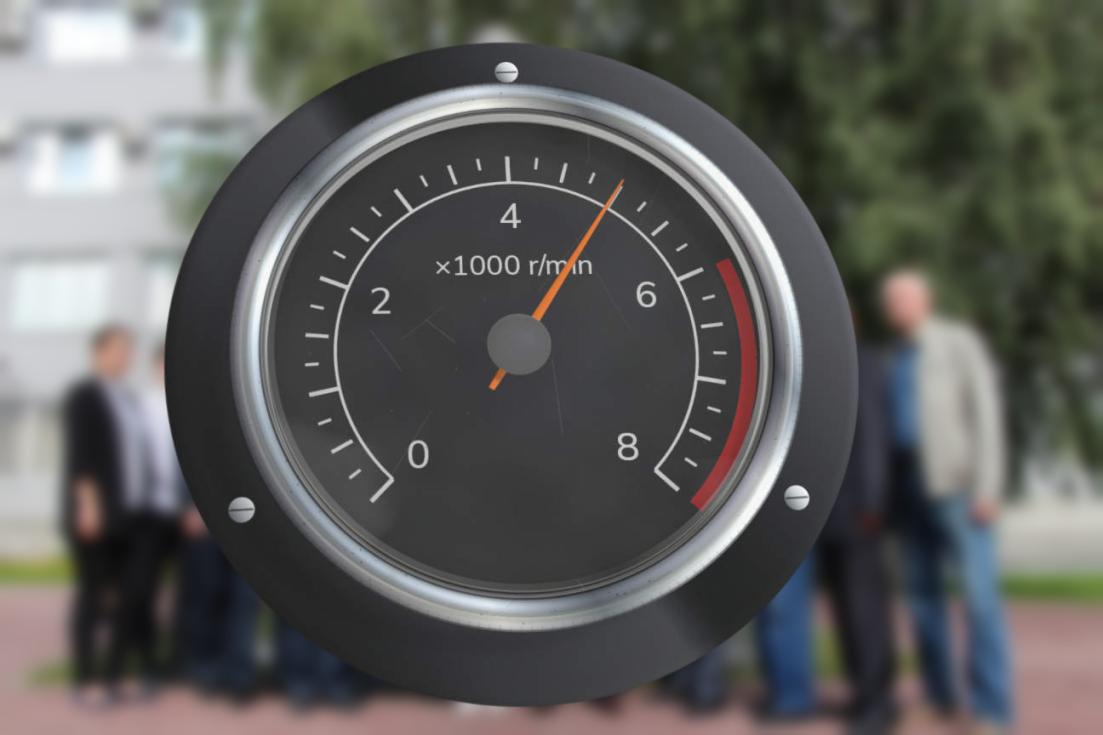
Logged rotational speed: 5000 (rpm)
